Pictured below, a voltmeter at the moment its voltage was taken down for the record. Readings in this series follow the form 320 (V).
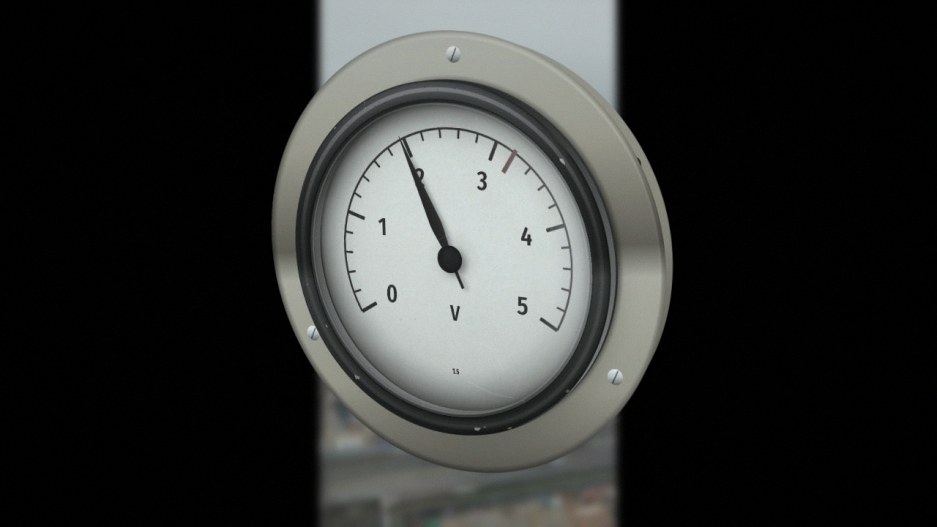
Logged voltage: 2 (V)
